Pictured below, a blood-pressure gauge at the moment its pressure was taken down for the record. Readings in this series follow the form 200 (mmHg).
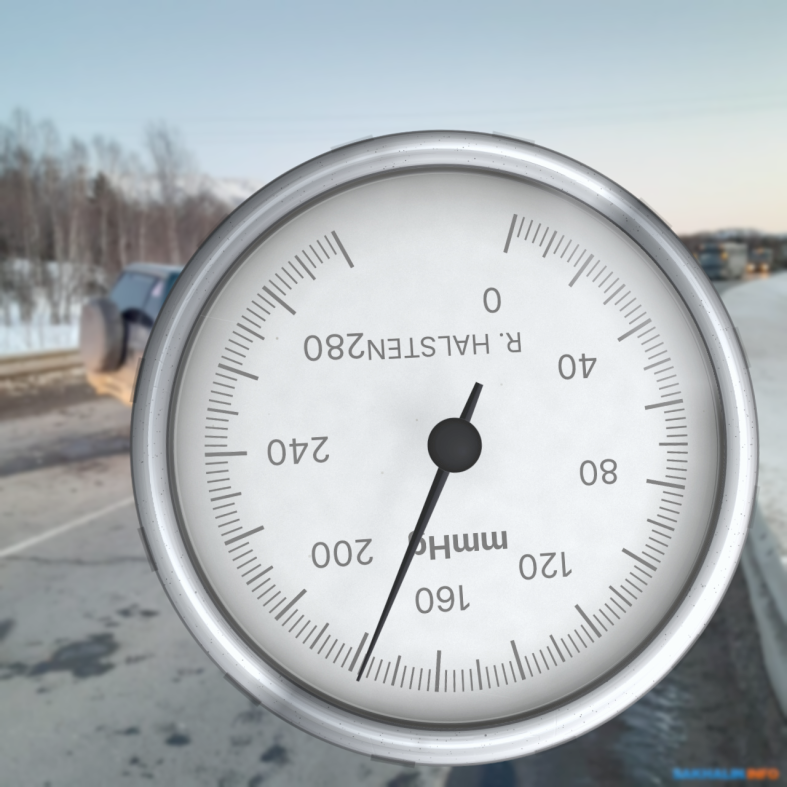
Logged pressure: 178 (mmHg)
